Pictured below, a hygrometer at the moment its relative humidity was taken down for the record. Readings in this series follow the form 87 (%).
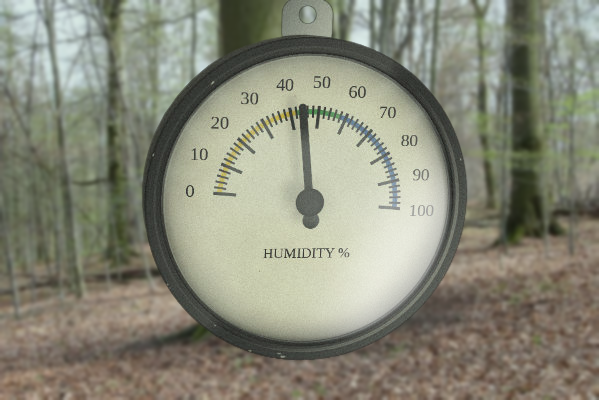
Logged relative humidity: 44 (%)
